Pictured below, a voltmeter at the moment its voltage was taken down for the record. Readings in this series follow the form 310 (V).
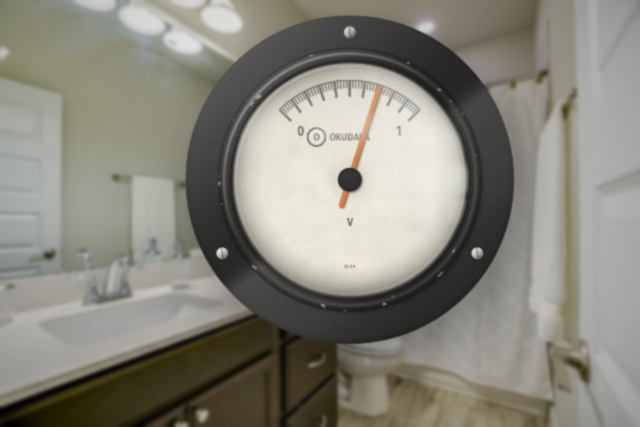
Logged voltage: 0.7 (V)
